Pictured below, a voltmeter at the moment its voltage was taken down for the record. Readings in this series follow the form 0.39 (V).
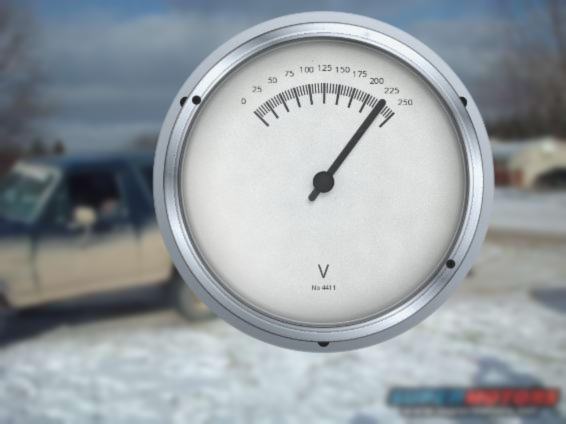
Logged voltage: 225 (V)
